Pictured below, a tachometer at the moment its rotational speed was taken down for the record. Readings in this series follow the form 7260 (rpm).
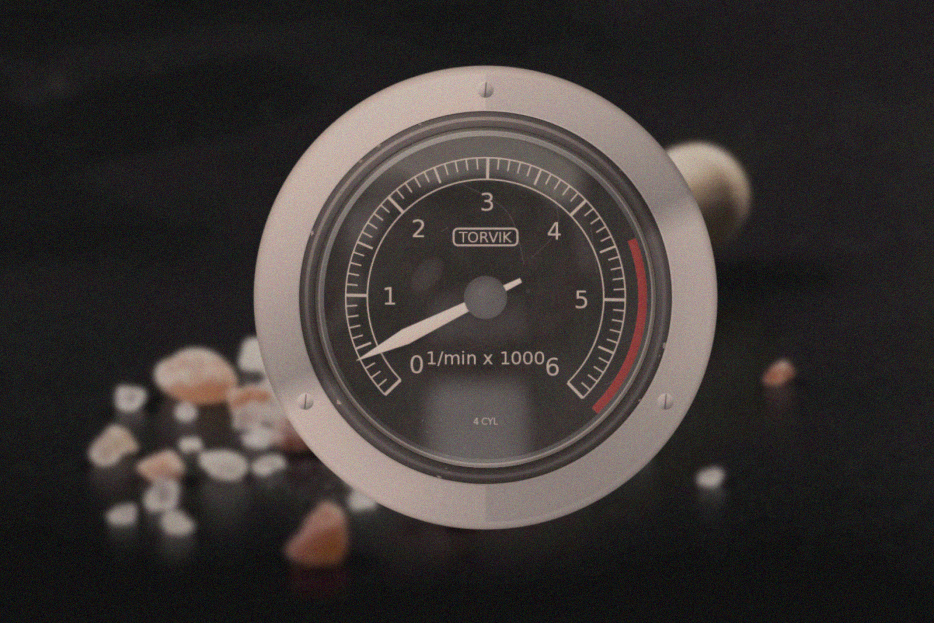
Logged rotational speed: 400 (rpm)
